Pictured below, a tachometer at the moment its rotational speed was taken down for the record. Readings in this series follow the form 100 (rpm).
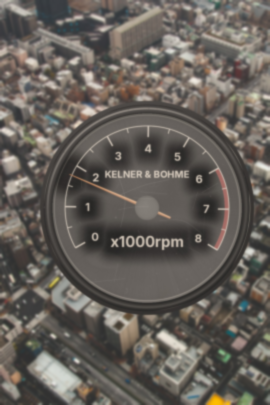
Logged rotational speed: 1750 (rpm)
